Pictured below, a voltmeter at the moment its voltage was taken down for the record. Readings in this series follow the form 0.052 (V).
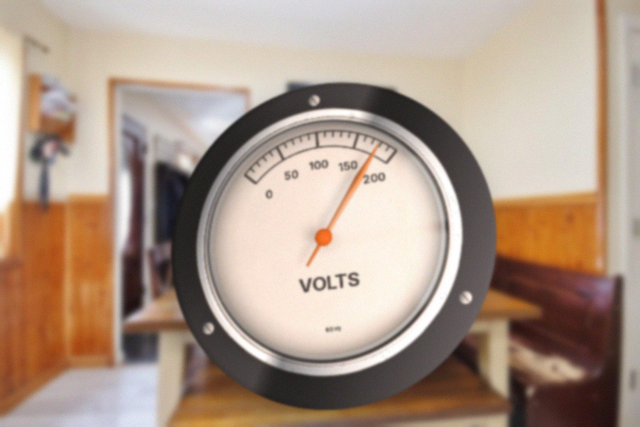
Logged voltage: 180 (V)
